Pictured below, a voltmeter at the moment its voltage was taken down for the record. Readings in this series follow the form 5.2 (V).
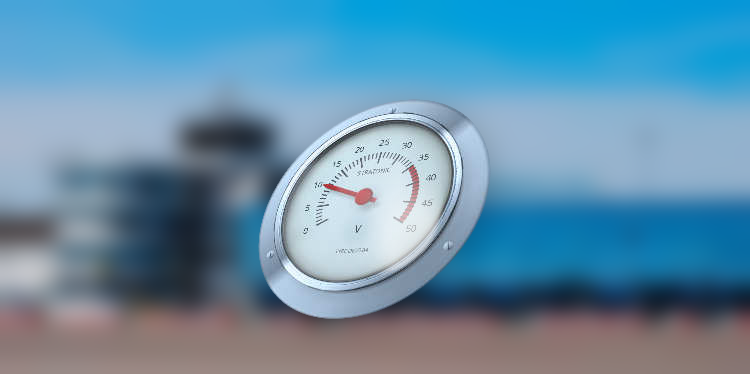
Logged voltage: 10 (V)
